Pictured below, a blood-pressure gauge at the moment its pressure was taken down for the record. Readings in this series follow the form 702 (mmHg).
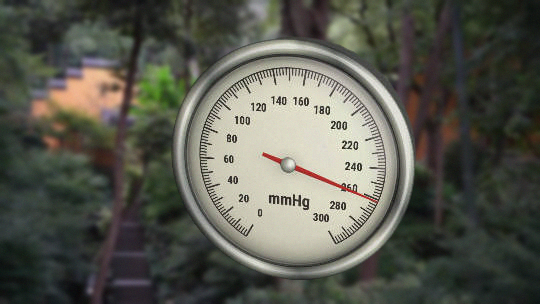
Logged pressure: 260 (mmHg)
